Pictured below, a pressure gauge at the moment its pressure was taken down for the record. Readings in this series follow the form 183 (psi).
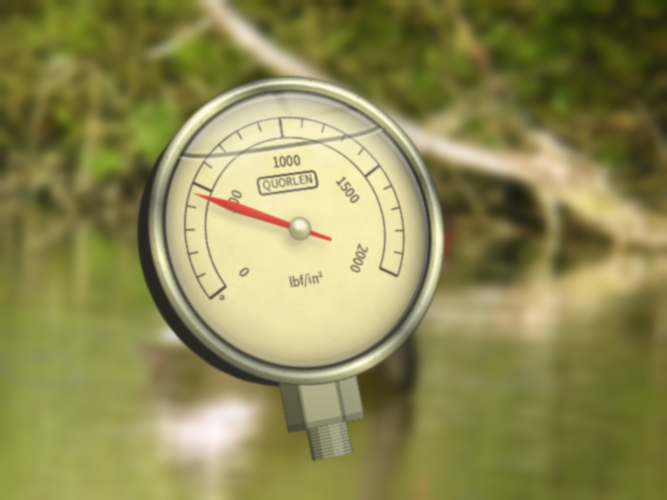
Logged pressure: 450 (psi)
